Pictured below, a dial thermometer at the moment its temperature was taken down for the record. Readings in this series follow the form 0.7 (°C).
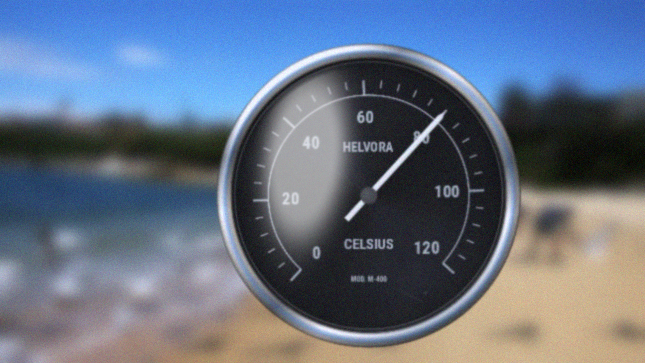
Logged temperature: 80 (°C)
